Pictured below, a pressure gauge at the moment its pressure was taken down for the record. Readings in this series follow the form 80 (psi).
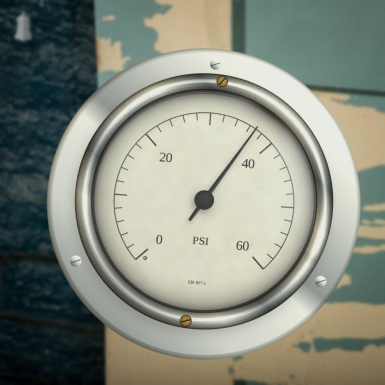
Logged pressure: 37 (psi)
